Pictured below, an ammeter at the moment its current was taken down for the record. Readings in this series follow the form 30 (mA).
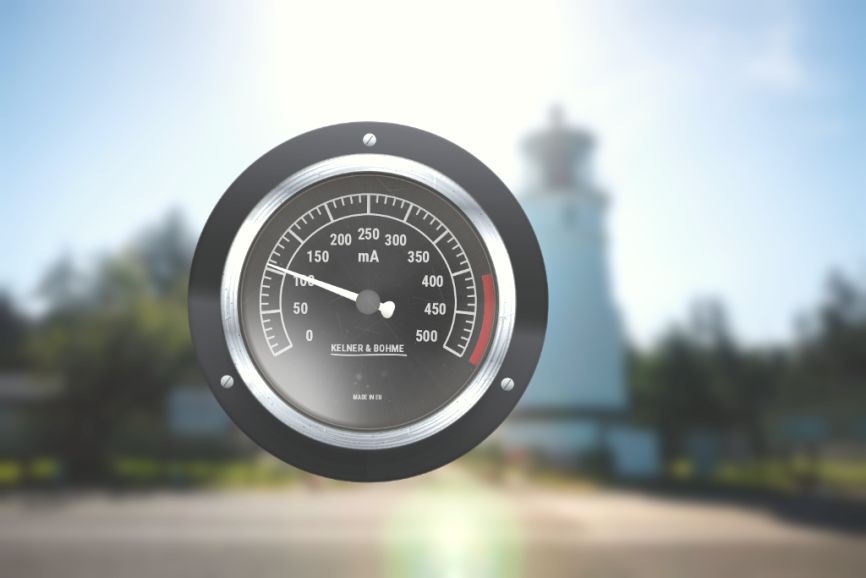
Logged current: 105 (mA)
